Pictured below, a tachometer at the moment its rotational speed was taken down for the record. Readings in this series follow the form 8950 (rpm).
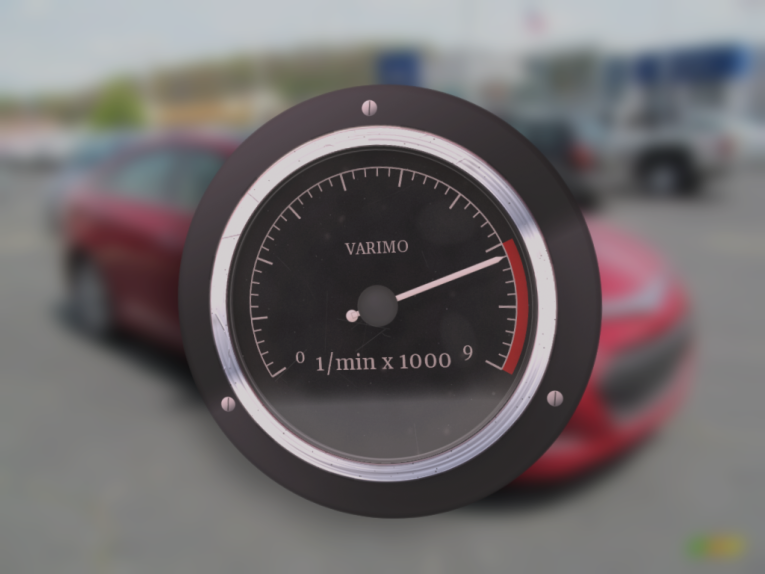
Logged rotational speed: 7200 (rpm)
